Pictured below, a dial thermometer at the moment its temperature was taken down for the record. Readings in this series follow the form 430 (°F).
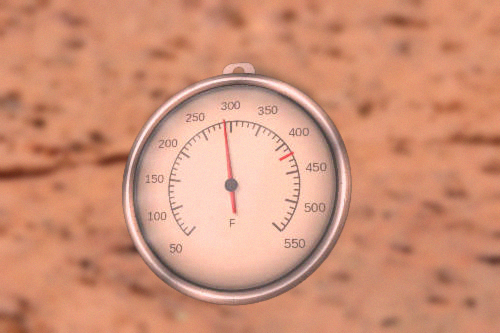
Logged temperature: 290 (°F)
